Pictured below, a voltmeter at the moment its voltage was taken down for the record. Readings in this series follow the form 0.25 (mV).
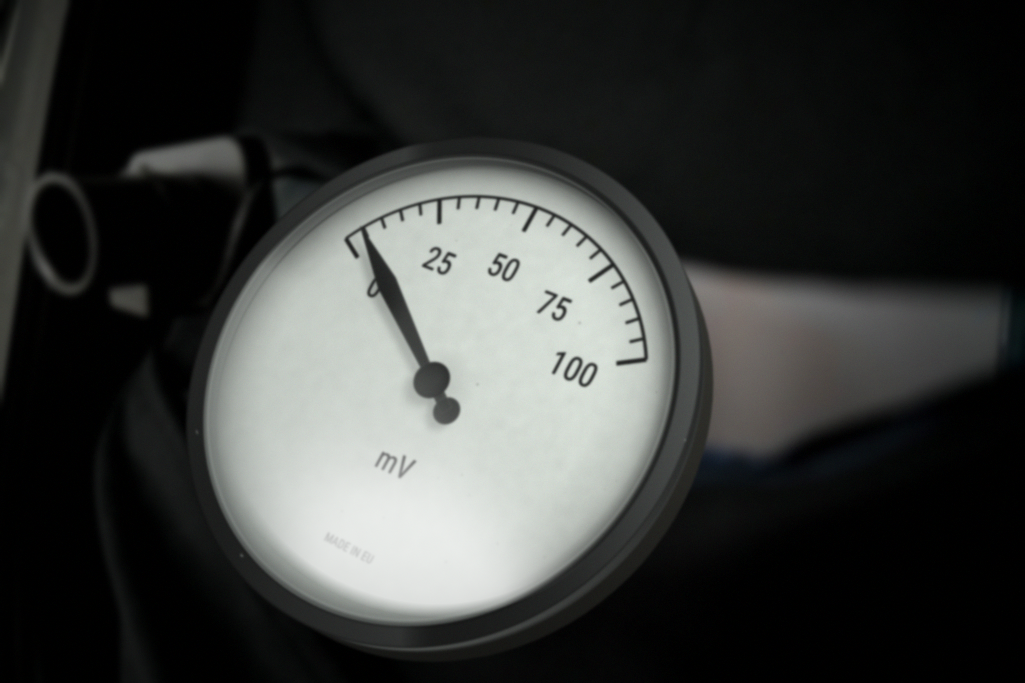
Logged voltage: 5 (mV)
